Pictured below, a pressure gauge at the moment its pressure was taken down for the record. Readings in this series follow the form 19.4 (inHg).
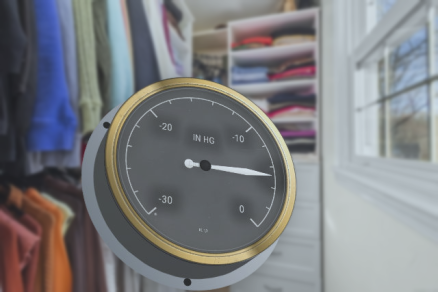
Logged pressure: -5 (inHg)
